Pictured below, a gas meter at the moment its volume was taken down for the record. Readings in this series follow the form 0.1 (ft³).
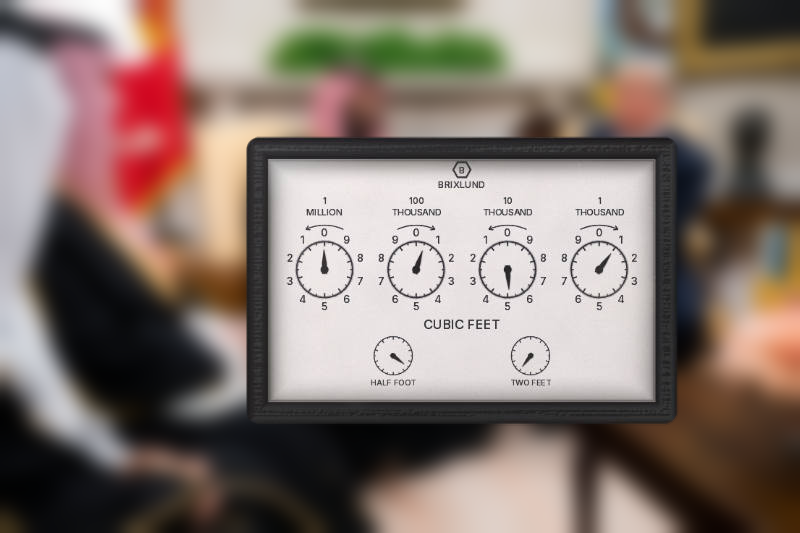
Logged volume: 5100 (ft³)
